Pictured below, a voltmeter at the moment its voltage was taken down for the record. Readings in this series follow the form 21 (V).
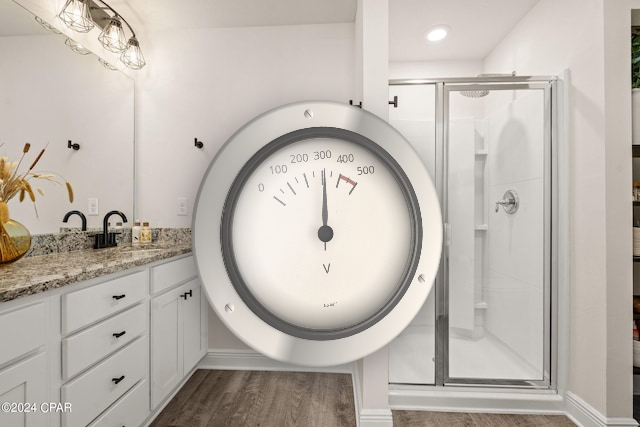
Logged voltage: 300 (V)
